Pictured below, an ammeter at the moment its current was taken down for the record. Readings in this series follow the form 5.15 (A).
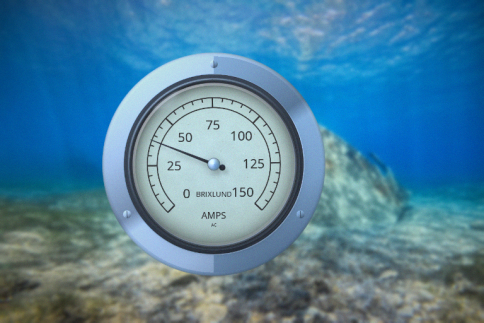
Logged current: 37.5 (A)
